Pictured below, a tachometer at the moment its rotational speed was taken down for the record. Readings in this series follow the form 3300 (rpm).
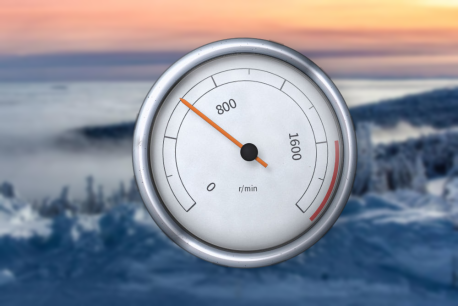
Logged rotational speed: 600 (rpm)
